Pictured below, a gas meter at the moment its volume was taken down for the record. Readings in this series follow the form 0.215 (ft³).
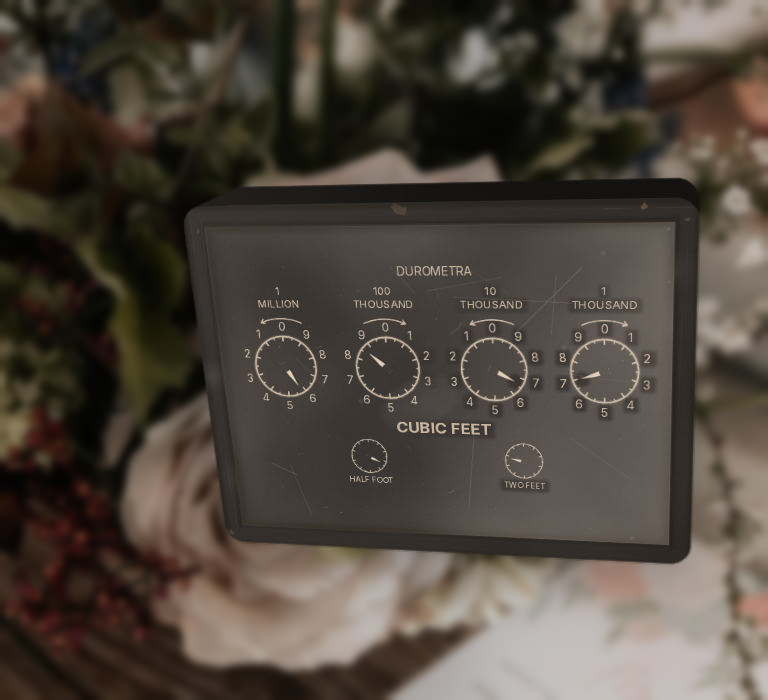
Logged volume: 586700 (ft³)
